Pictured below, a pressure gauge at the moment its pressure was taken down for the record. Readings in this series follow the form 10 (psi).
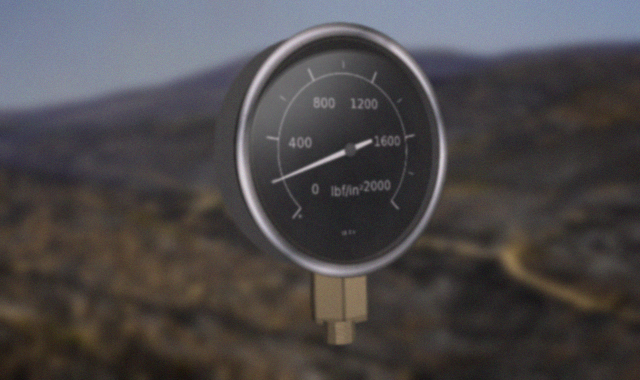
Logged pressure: 200 (psi)
